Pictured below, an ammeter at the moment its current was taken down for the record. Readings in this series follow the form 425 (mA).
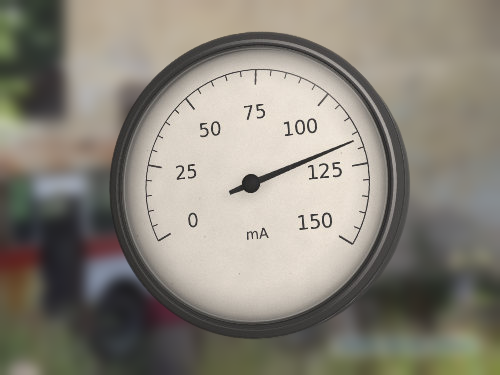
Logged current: 117.5 (mA)
